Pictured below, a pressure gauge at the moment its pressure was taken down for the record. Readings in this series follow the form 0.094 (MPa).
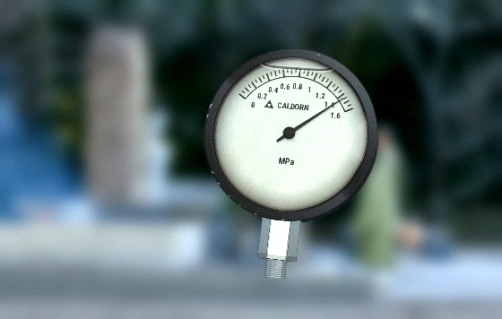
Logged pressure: 1.45 (MPa)
